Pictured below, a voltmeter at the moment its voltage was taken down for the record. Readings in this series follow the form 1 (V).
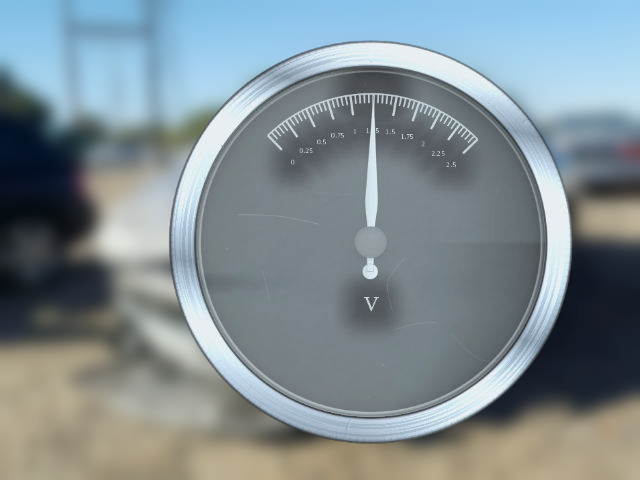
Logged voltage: 1.25 (V)
